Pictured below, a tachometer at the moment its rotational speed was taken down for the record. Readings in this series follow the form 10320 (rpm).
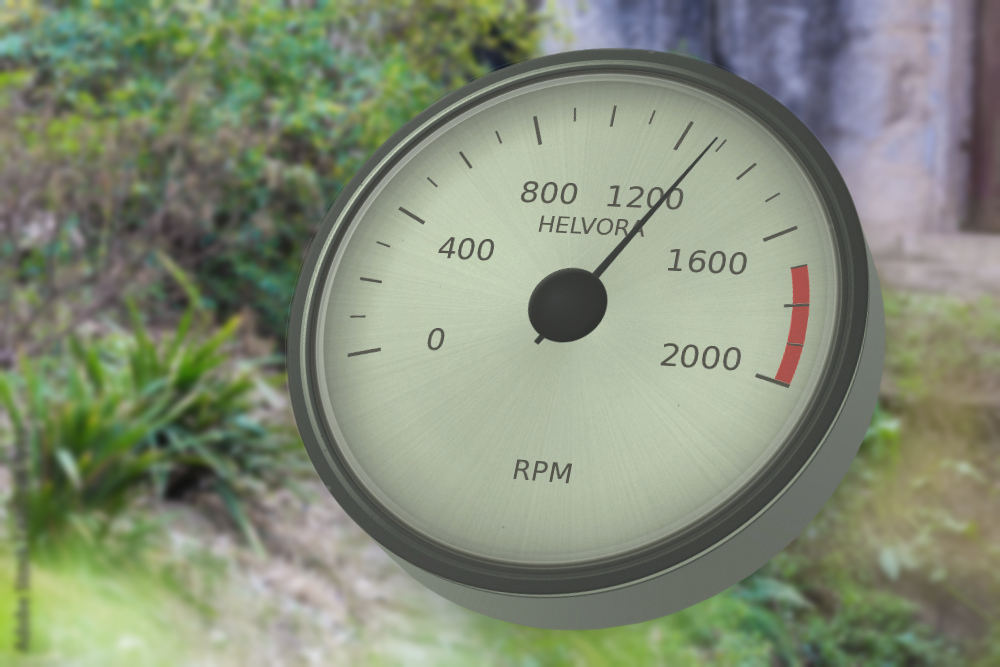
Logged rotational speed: 1300 (rpm)
